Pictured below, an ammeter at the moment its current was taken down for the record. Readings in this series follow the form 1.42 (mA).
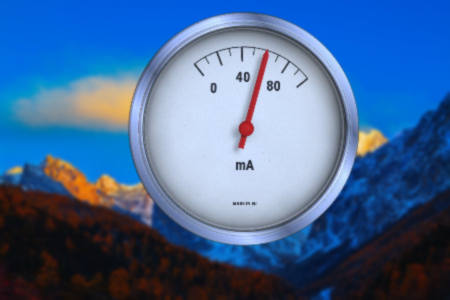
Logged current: 60 (mA)
